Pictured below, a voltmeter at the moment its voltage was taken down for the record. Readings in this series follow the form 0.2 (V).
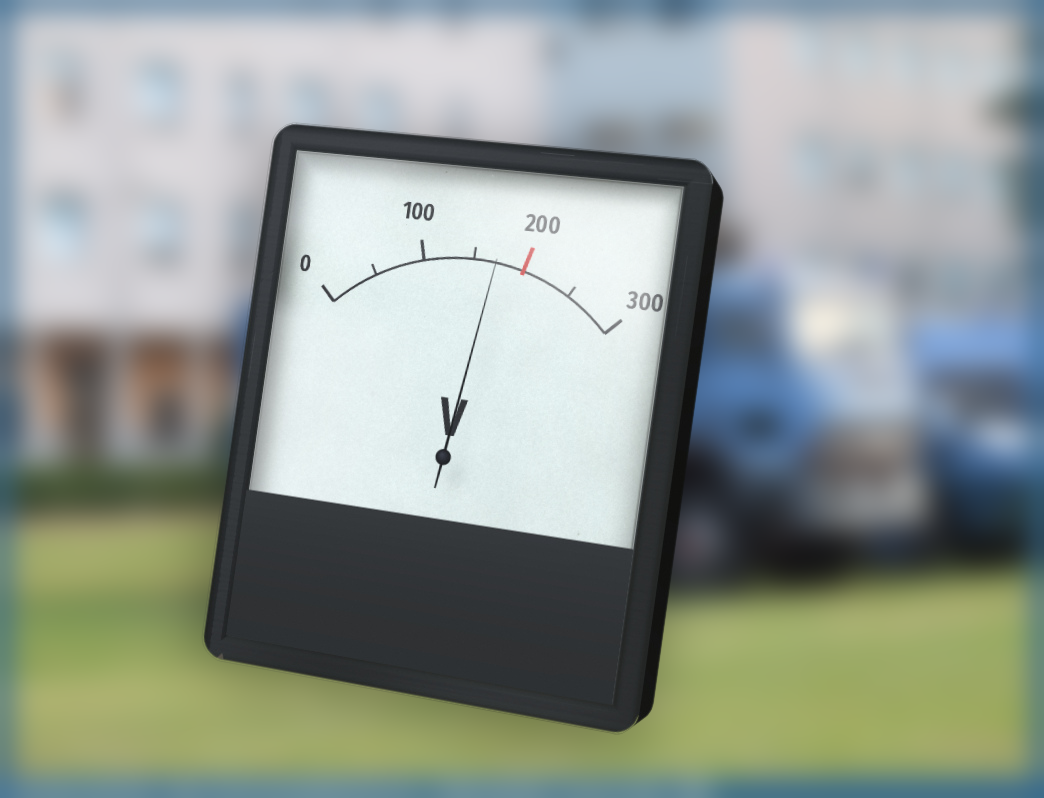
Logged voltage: 175 (V)
